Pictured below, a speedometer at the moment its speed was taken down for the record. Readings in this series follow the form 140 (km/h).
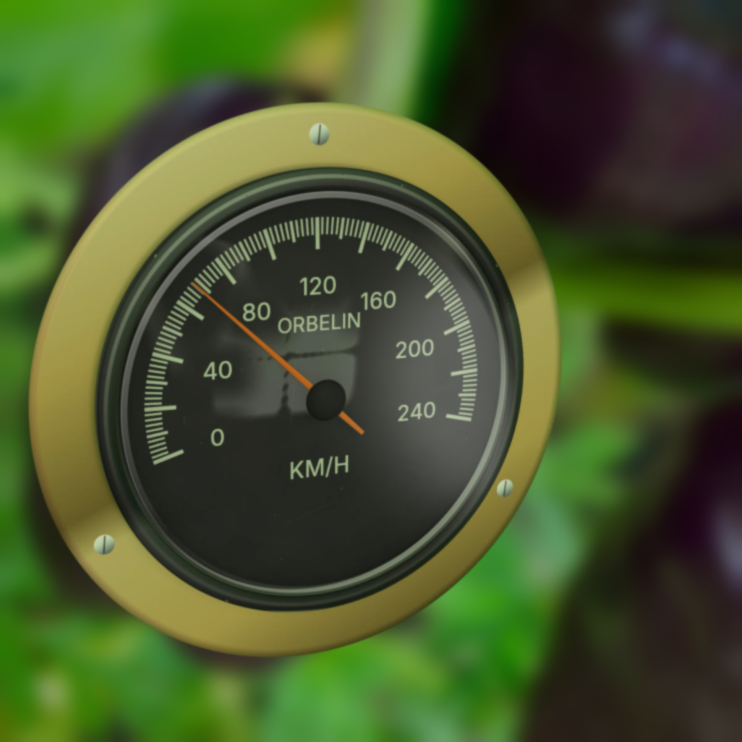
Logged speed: 68 (km/h)
